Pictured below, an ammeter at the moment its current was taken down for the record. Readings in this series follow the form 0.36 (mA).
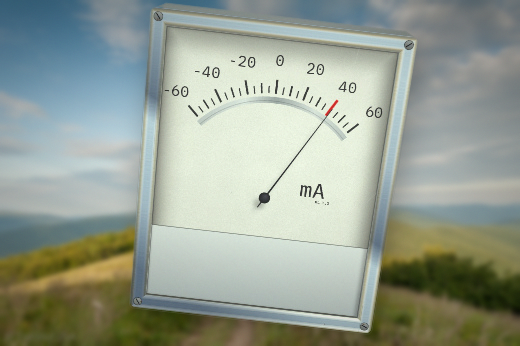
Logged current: 40 (mA)
